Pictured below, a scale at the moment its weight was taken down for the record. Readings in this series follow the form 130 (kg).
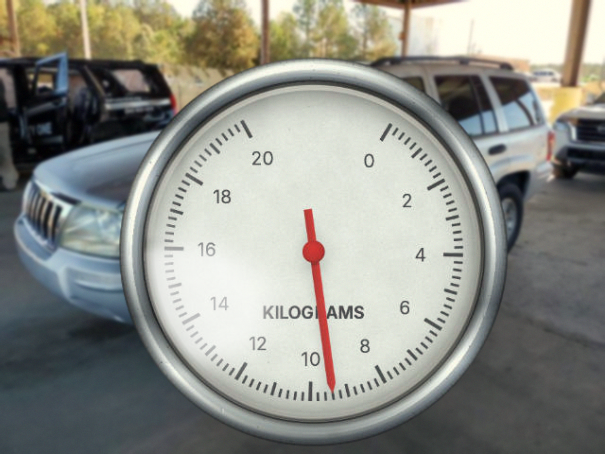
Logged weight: 9.4 (kg)
